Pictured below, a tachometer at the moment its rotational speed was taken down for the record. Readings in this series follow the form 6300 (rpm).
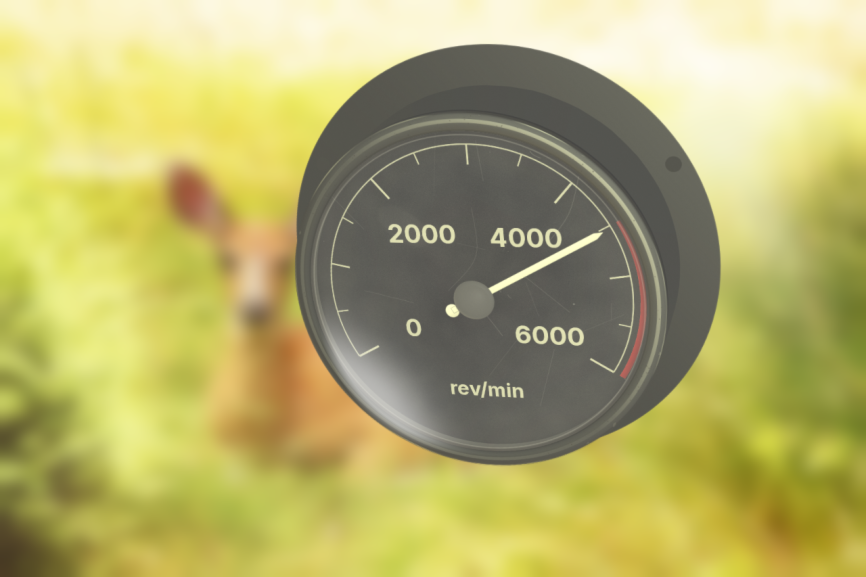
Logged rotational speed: 4500 (rpm)
